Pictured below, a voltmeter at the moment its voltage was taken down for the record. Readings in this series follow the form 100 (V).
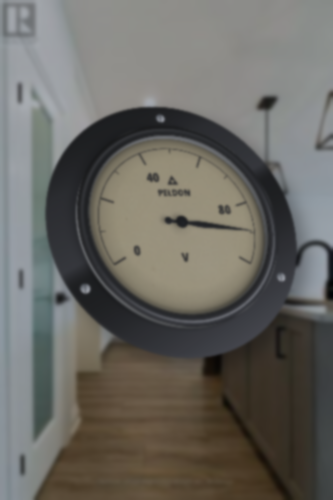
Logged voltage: 90 (V)
